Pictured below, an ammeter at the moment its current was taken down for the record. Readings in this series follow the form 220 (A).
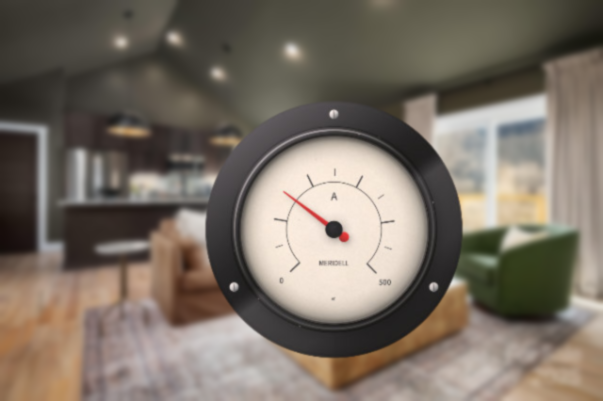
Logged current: 150 (A)
